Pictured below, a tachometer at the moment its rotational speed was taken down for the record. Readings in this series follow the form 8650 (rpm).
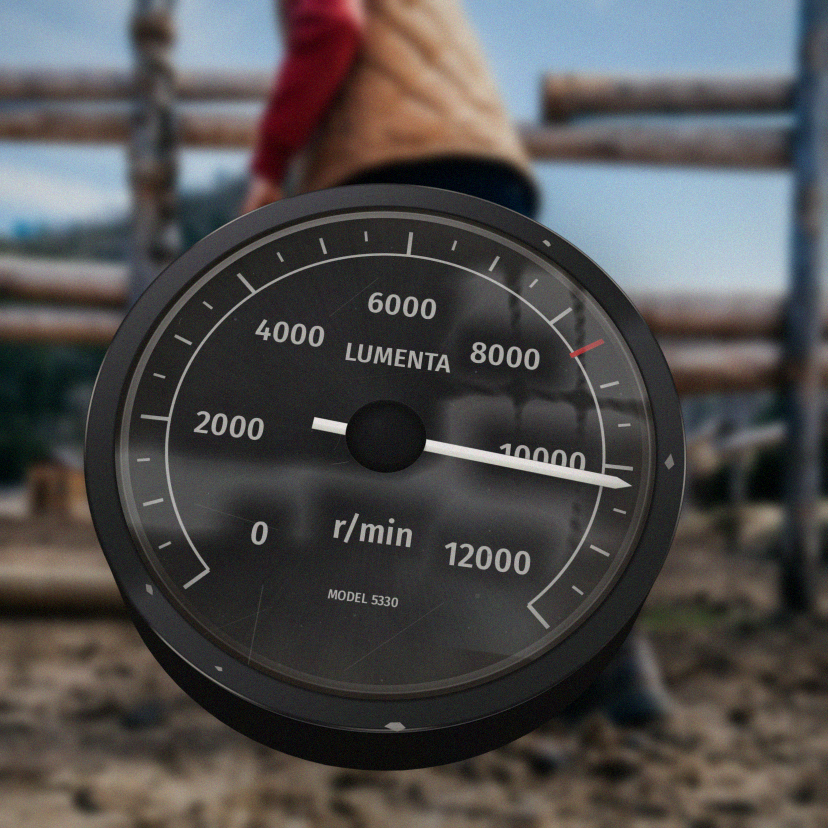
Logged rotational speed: 10250 (rpm)
